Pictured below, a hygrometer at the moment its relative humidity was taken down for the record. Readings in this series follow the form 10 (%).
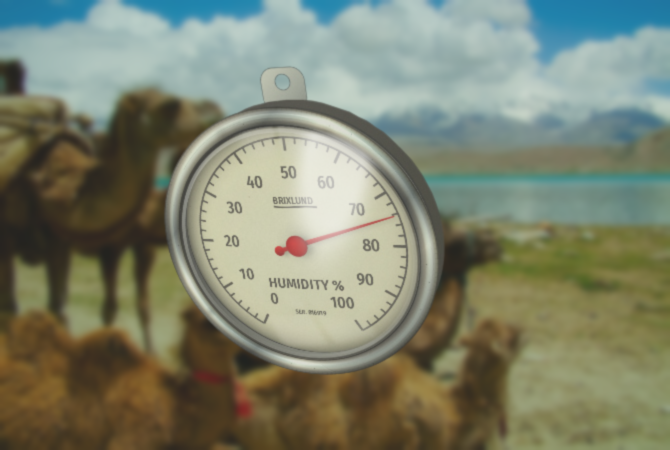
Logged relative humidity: 74 (%)
